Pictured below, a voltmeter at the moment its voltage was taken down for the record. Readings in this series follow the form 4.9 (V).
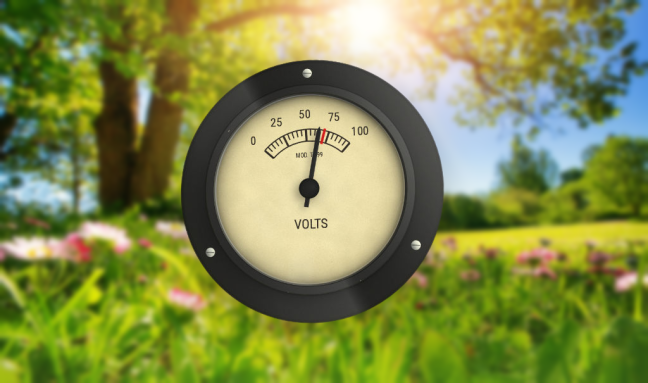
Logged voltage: 65 (V)
